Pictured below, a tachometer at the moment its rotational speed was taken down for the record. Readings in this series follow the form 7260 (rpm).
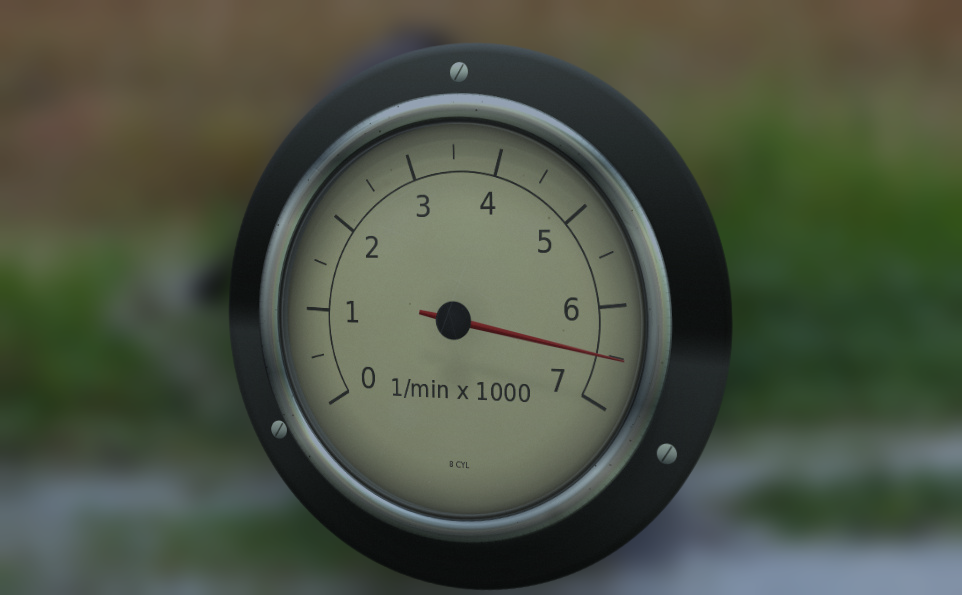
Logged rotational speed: 6500 (rpm)
